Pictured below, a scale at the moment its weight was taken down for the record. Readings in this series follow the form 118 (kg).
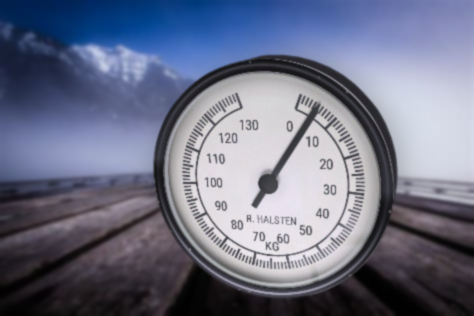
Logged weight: 5 (kg)
